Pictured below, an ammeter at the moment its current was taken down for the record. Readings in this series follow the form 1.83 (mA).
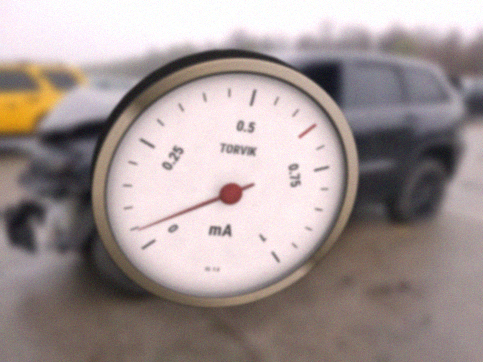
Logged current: 0.05 (mA)
